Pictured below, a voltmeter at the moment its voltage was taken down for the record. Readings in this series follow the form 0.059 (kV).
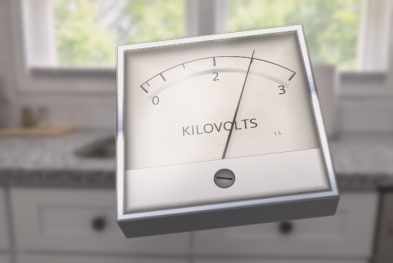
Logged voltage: 2.5 (kV)
